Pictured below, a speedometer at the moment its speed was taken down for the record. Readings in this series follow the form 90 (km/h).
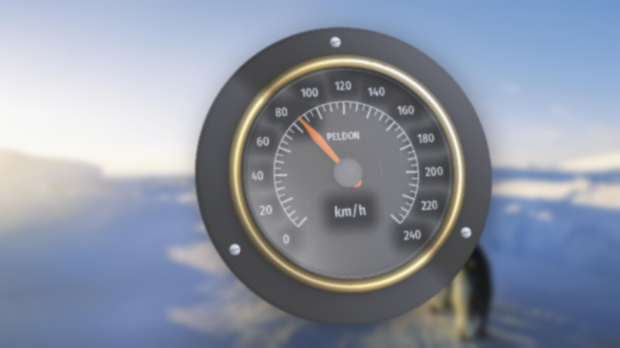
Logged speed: 85 (km/h)
